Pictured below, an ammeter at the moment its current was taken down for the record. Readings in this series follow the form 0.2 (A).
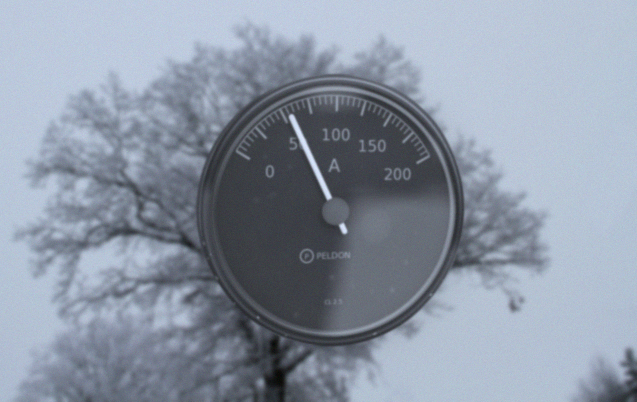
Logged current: 55 (A)
